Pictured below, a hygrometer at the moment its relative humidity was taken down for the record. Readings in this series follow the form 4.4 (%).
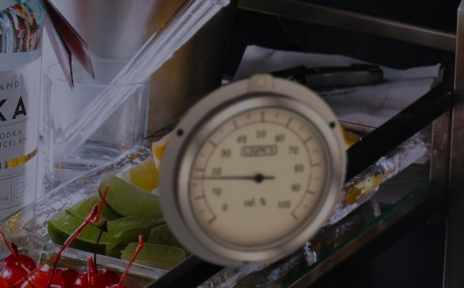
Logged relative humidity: 17.5 (%)
